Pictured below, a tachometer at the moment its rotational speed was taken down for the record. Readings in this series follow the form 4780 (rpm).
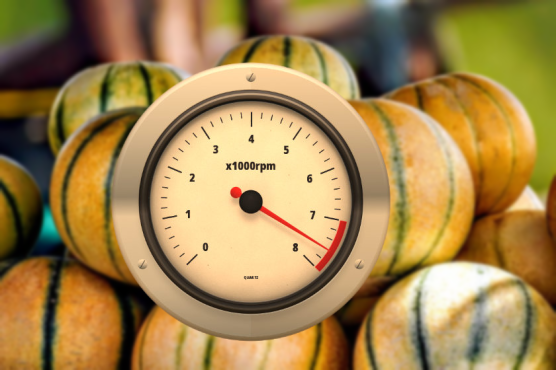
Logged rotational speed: 7600 (rpm)
